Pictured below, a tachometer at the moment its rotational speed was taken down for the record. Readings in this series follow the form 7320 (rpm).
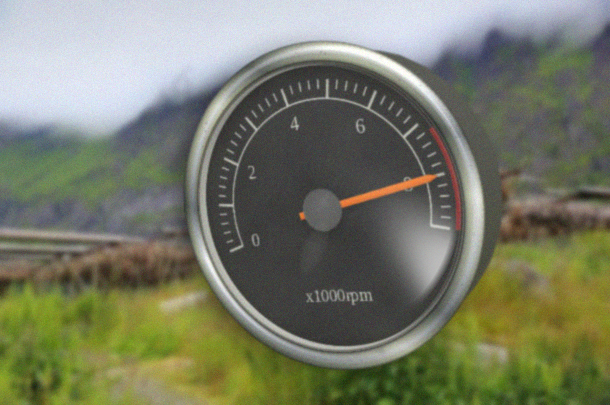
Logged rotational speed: 8000 (rpm)
